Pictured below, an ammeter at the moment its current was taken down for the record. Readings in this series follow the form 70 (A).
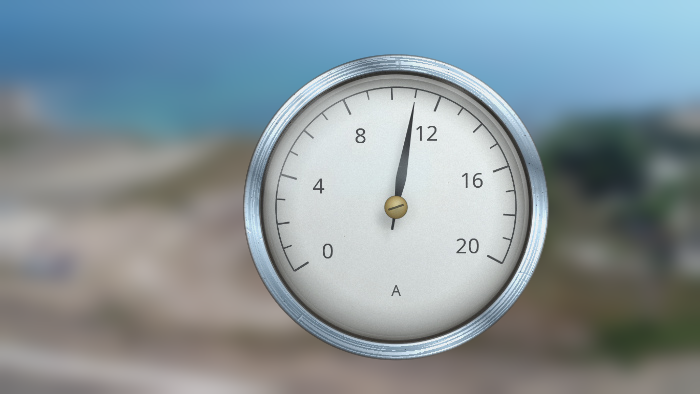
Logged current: 11 (A)
